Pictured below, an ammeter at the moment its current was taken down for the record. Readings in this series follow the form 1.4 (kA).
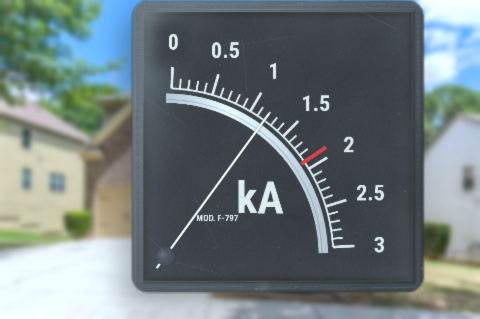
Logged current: 1.2 (kA)
